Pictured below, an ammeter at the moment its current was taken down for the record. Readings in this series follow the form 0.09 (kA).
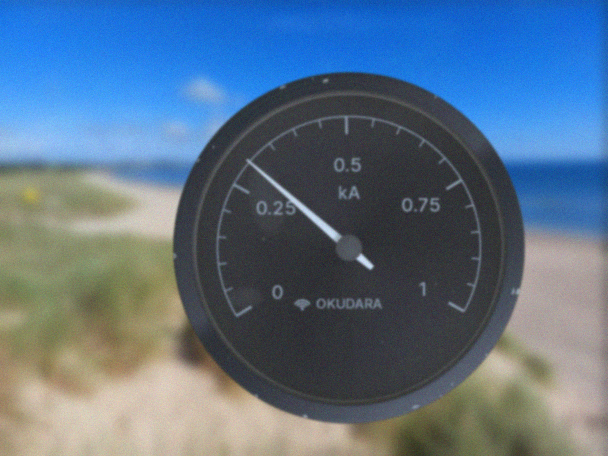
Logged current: 0.3 (kA)
